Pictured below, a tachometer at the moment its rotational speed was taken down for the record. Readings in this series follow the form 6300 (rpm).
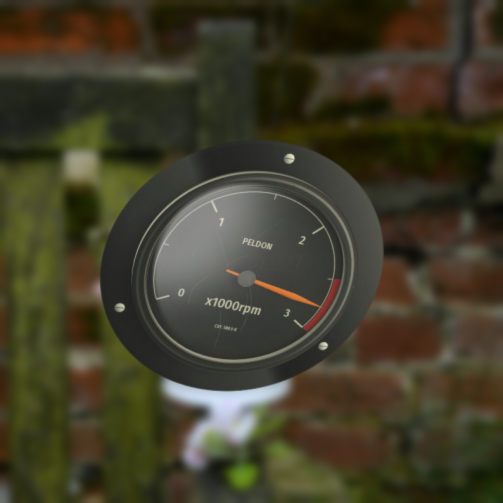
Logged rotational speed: 2750 (rpm)
